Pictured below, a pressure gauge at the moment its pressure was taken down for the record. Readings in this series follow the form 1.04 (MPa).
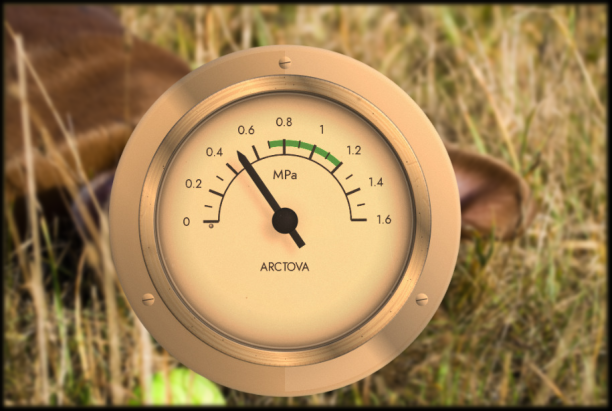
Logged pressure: 0.5 (MPa)
